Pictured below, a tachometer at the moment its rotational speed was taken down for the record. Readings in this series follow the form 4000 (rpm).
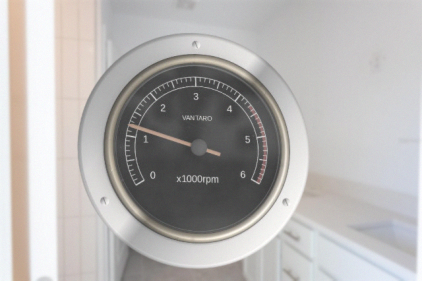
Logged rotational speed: 1200 (rpm)
